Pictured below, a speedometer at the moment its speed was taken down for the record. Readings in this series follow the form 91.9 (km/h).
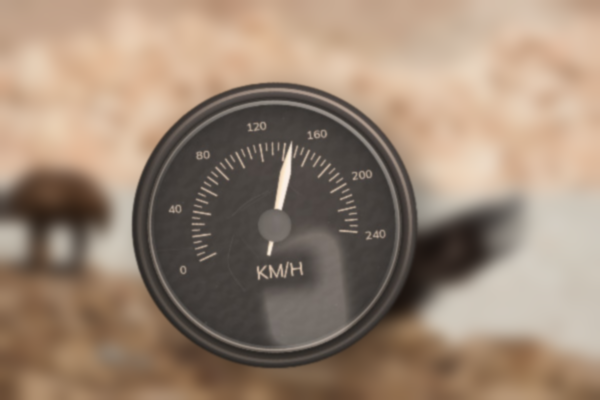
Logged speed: 145 (km/h)
